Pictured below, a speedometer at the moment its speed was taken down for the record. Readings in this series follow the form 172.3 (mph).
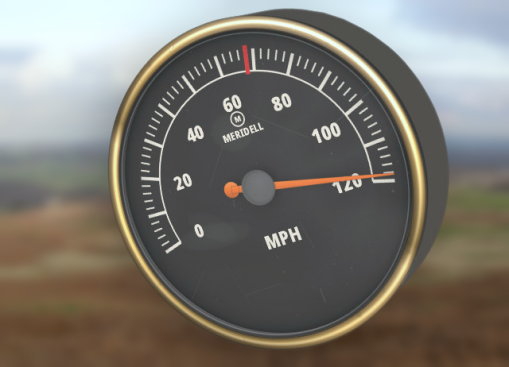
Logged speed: 118 (mph)
